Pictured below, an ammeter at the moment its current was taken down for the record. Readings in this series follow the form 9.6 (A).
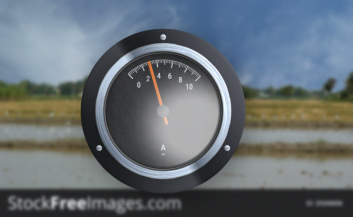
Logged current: 3 (A)
